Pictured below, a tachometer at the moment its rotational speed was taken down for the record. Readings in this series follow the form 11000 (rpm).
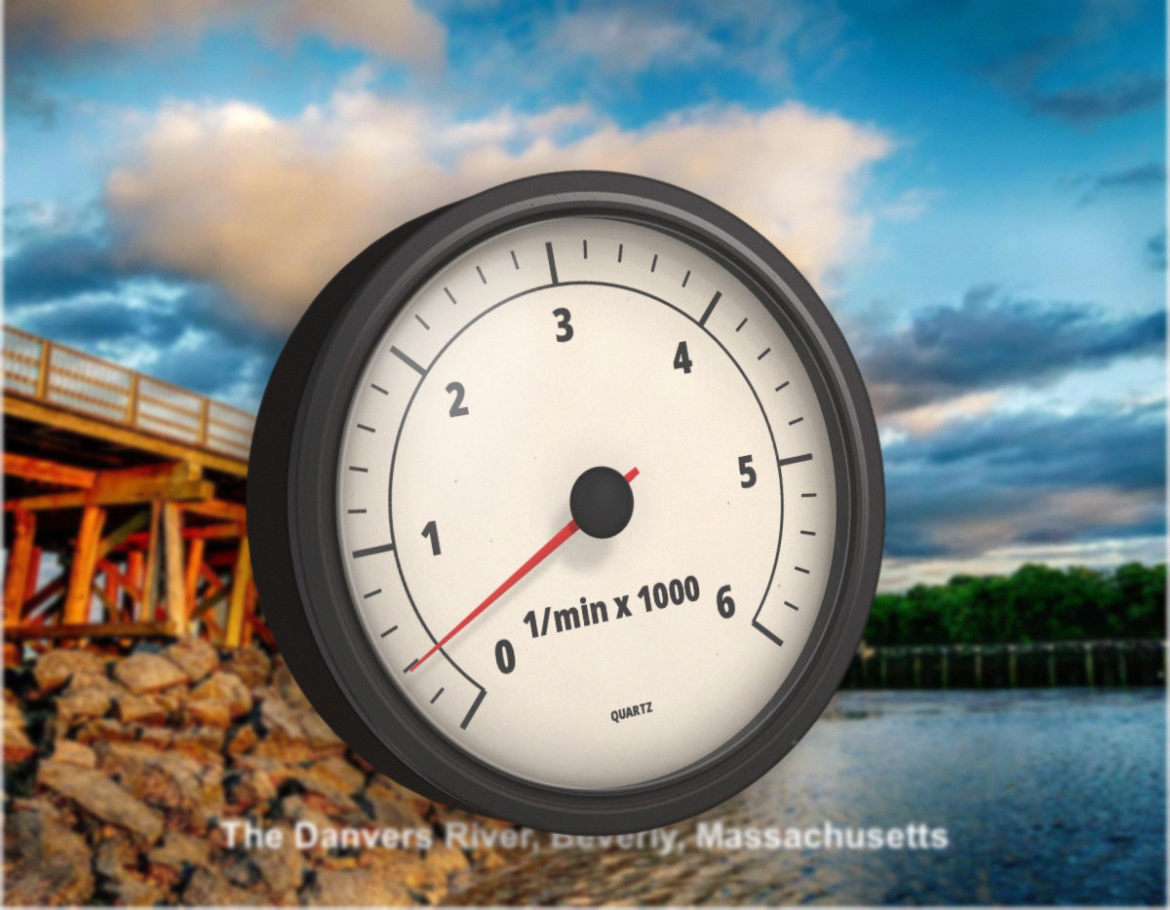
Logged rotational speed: 400 (rpm)
